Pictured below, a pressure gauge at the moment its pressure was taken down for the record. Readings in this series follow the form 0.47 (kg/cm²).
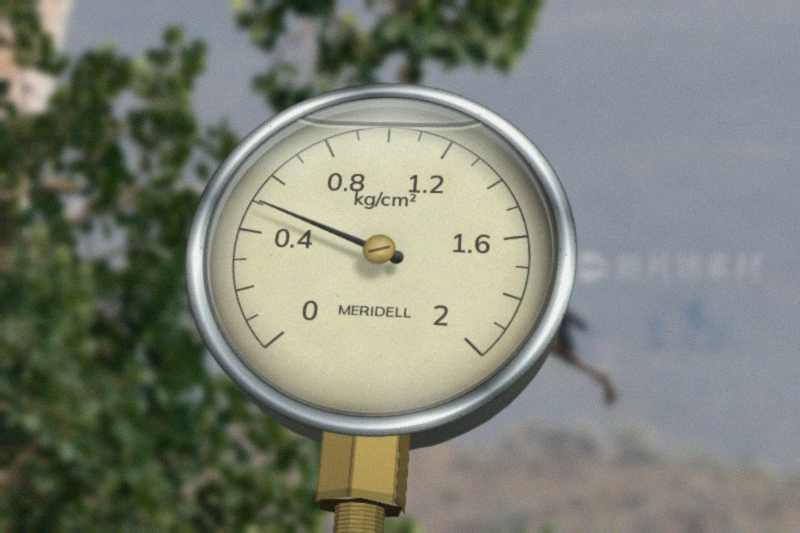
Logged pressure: 0.5 (kg/cm²)
